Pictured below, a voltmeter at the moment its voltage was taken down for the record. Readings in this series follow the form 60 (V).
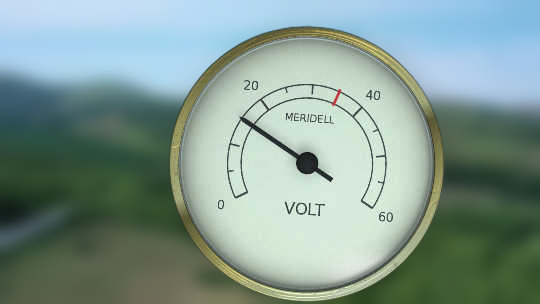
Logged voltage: 15 (V)
